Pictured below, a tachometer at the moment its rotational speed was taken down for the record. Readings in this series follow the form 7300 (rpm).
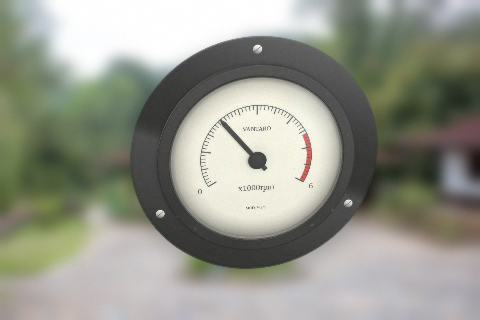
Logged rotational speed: 2000 (rpm)
